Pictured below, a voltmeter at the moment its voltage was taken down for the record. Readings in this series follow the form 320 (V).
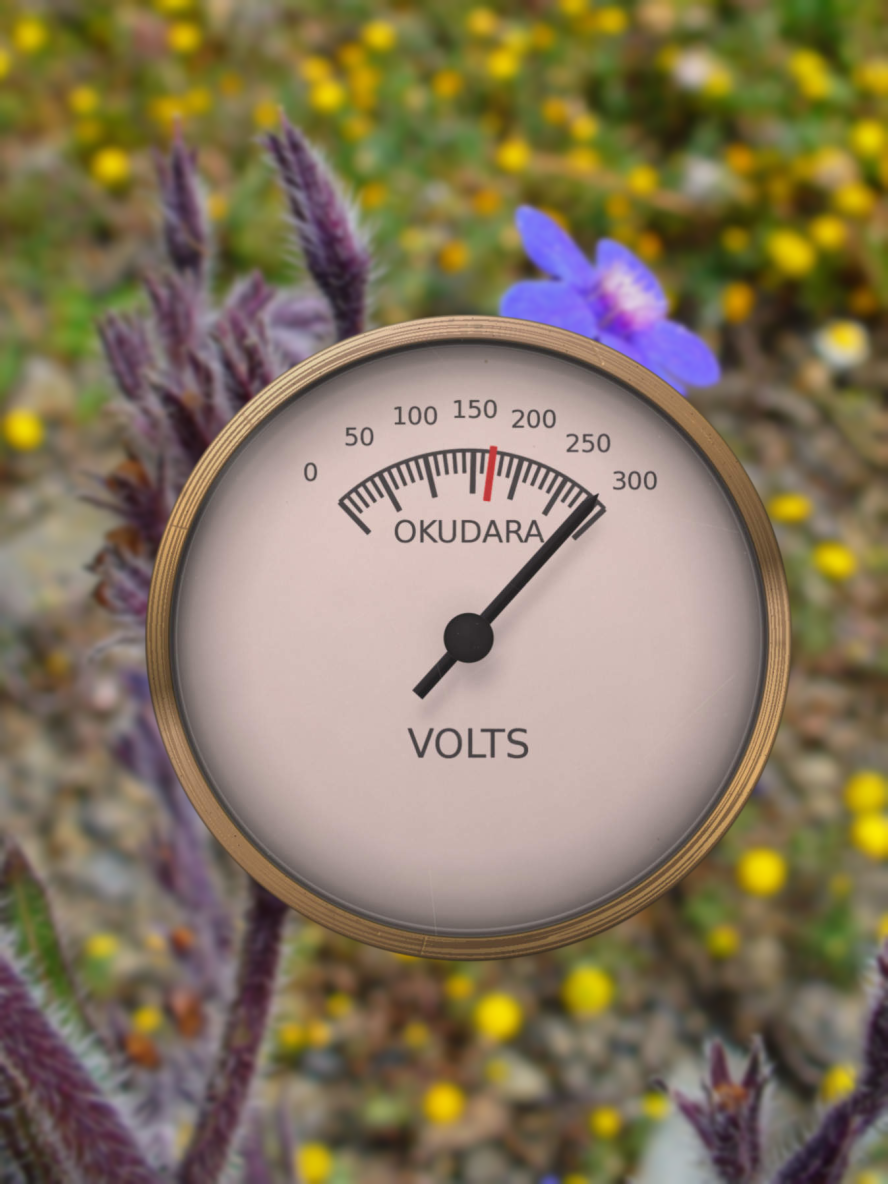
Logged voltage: 285 (V)
